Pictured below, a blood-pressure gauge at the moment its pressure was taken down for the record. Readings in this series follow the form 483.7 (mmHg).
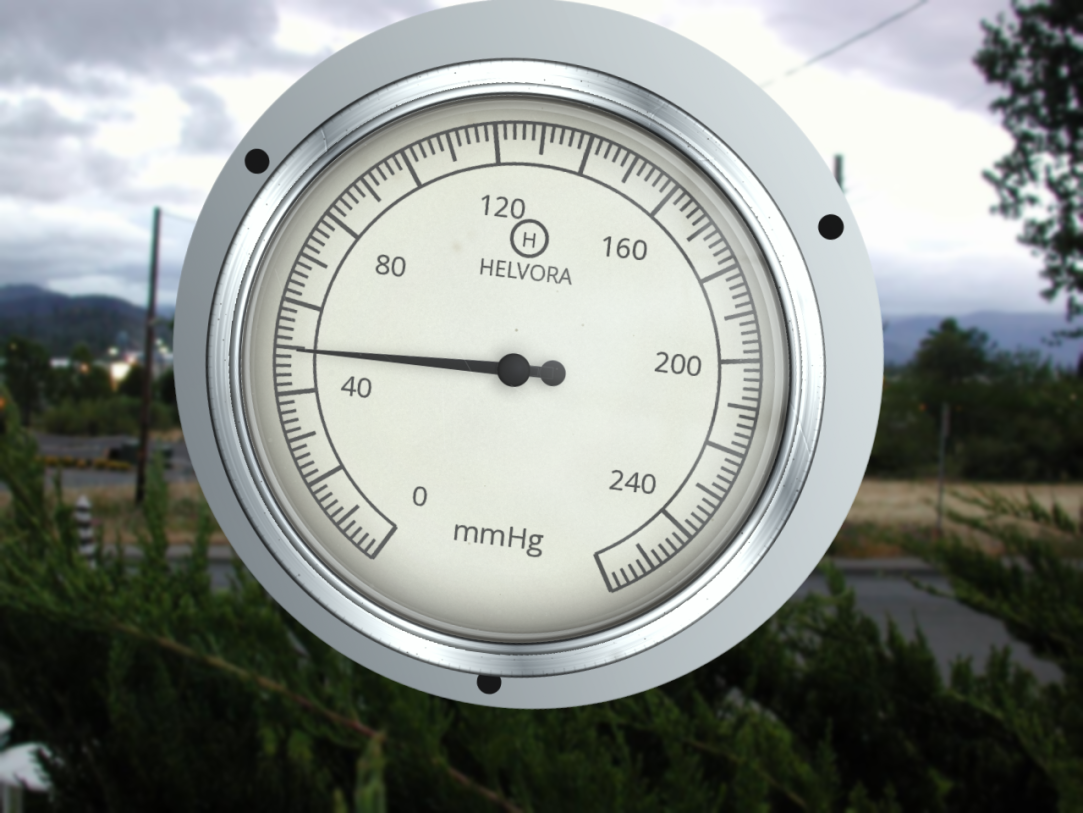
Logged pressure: 50 (mmHg)
